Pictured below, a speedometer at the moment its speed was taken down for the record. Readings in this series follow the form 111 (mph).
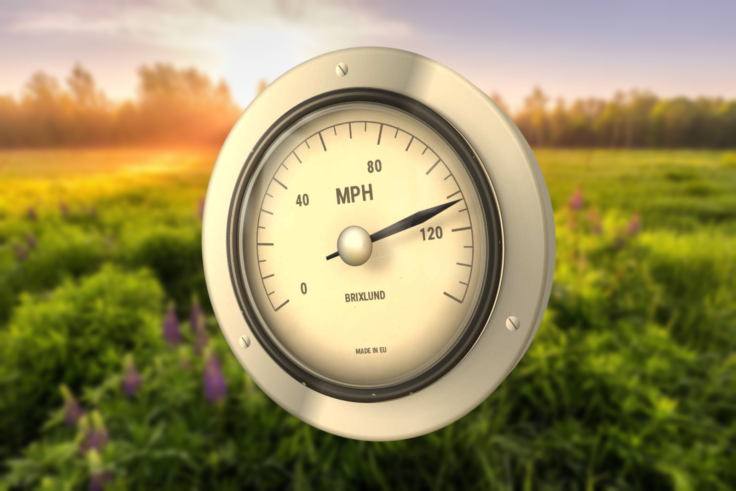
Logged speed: 112.5 (mph)
